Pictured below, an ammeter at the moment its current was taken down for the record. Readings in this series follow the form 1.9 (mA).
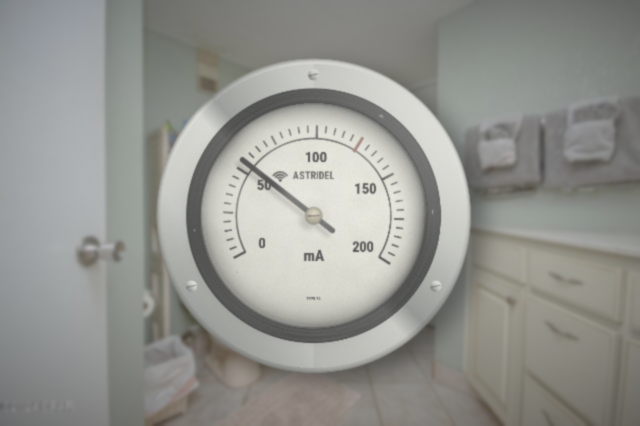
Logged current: 55 (mA)
